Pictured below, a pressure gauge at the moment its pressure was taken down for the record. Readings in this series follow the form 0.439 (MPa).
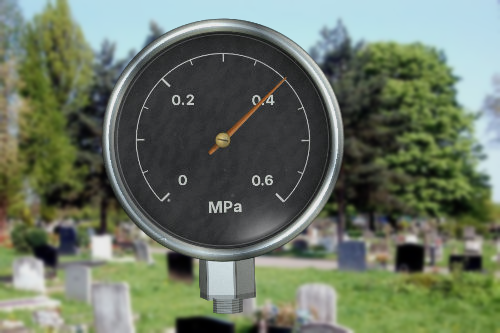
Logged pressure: 0.4 (MPa)
